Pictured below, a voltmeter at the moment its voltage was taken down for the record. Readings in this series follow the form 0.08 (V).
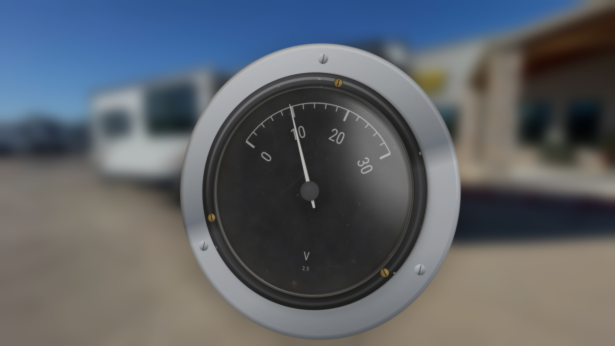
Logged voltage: 10 (V)
